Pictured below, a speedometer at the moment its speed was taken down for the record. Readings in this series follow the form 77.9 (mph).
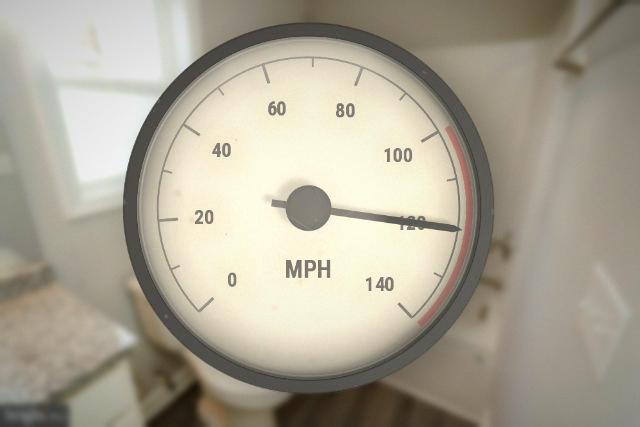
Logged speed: 120 (mph)
